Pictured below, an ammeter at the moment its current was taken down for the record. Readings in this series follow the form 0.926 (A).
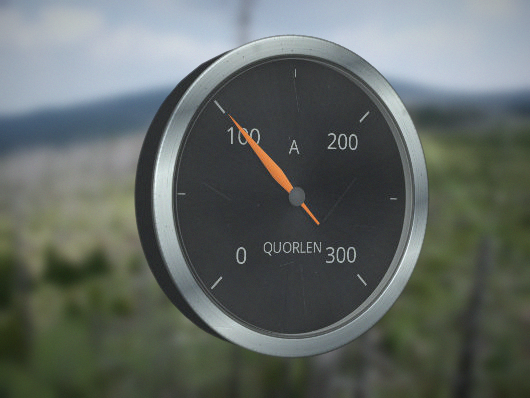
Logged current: 100 (A)
